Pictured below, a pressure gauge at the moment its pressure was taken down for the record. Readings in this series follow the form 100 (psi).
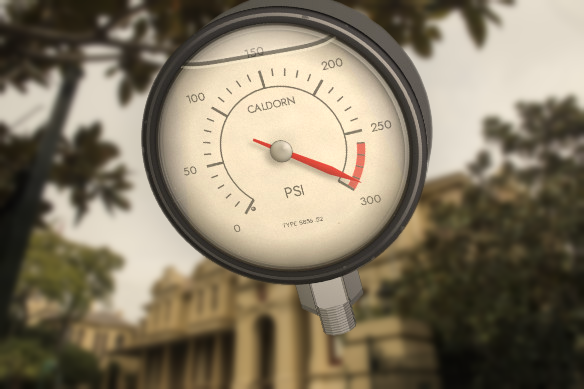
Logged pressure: 290 (psi)
